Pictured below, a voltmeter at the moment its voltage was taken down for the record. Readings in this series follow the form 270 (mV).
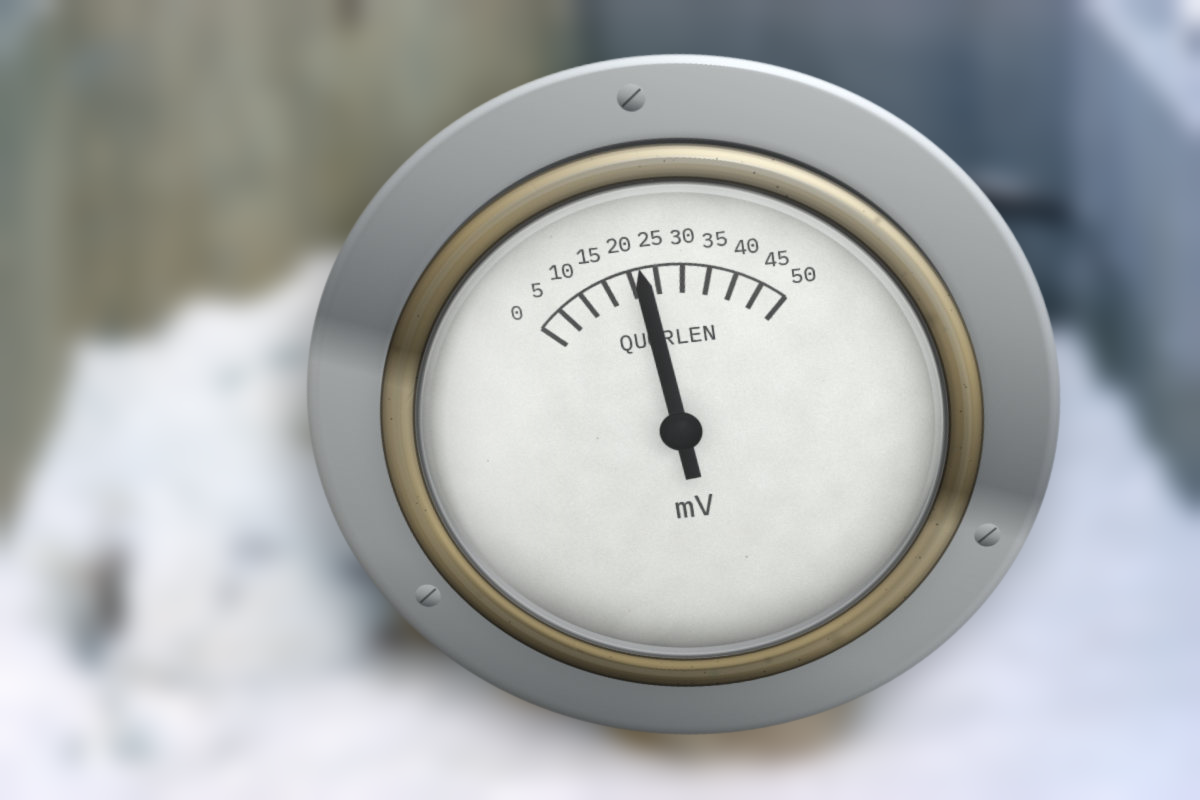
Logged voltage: 22.5 (mV)
